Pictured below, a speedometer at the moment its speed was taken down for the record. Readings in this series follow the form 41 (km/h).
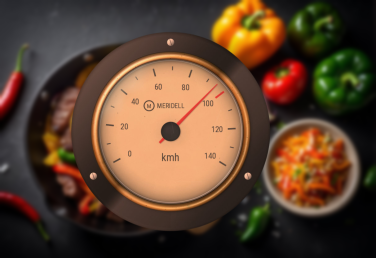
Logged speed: 95 (km/h)
